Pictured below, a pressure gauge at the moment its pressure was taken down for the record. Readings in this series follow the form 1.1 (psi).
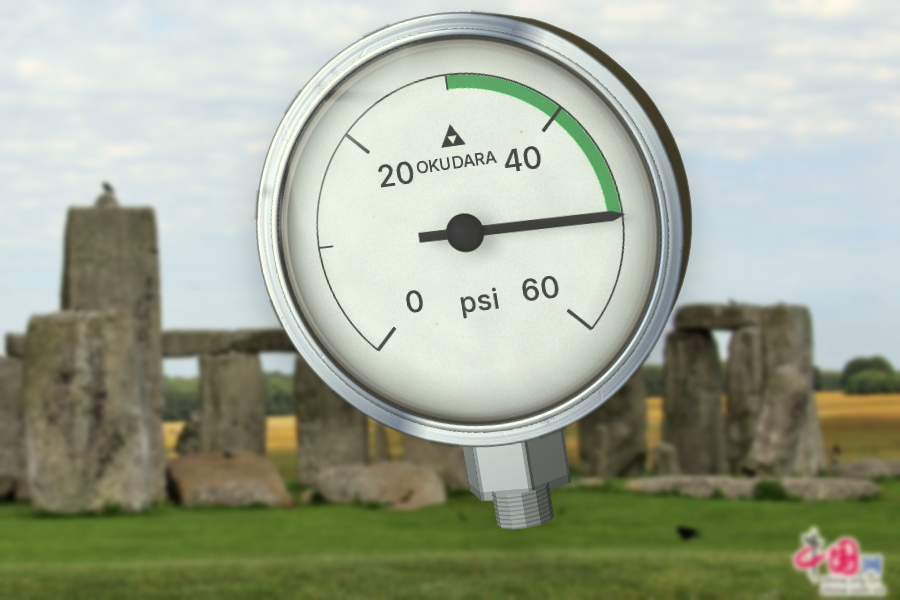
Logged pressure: 50 (psi)
